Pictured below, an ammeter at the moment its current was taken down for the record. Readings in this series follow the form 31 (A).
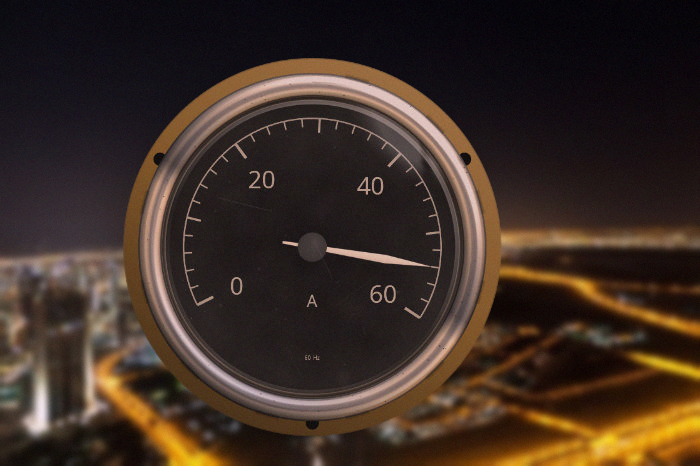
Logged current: 54 (A)
